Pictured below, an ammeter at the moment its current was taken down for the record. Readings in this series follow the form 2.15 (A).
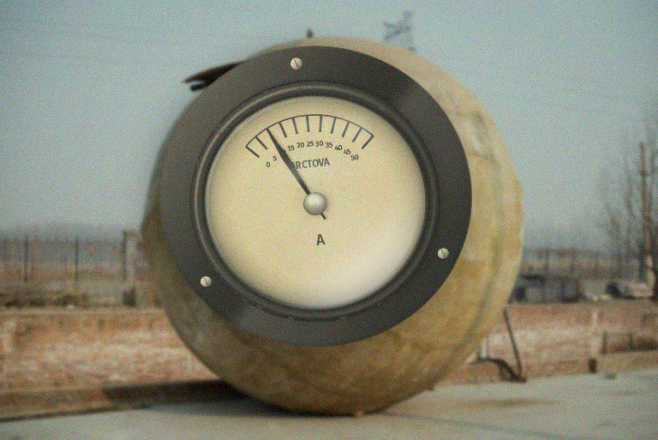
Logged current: 10 (A)
